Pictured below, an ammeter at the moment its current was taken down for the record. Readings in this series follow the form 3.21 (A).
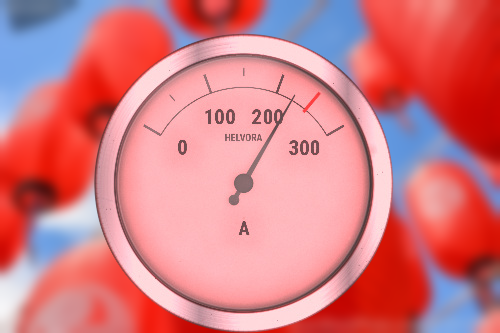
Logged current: 225 (A)
